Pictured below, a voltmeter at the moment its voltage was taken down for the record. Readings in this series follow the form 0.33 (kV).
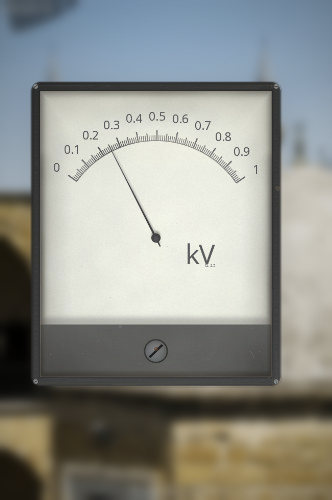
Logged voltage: 0.25 (kV)
